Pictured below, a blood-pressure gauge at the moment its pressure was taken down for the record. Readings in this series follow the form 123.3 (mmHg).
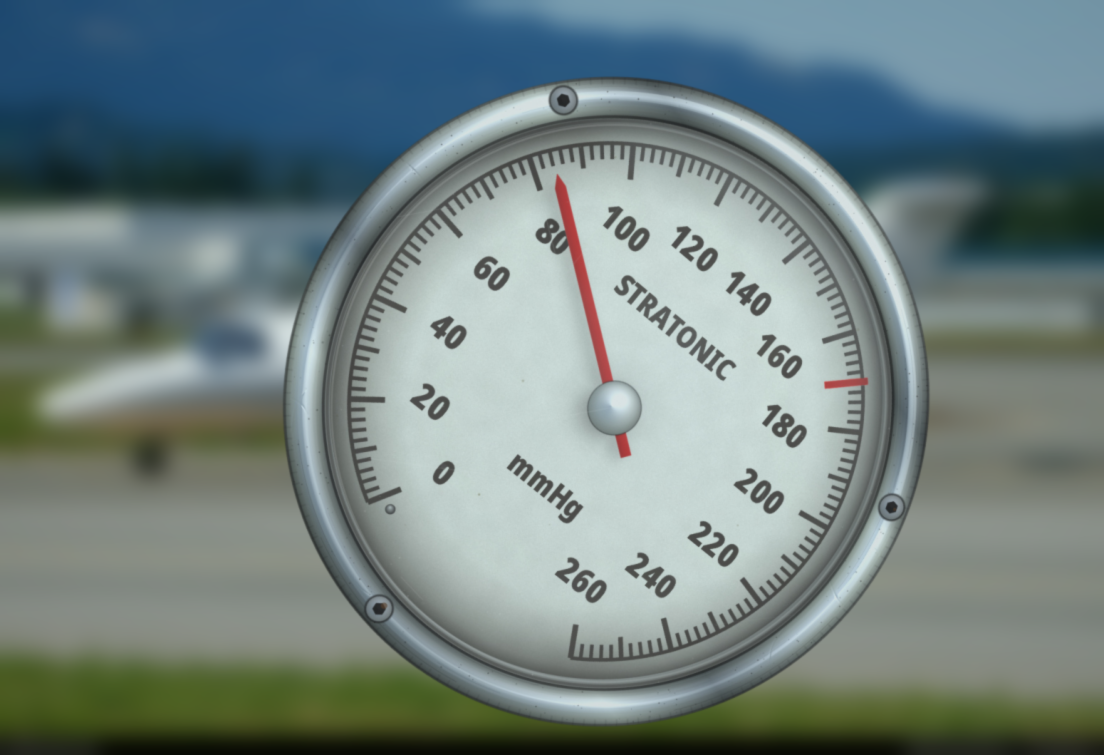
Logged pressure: 84 (mmHg)
